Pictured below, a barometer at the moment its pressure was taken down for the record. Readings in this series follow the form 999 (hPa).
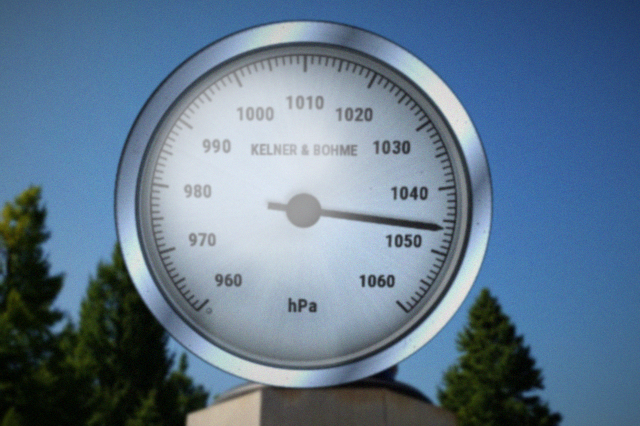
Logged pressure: 1046 (hPa)
